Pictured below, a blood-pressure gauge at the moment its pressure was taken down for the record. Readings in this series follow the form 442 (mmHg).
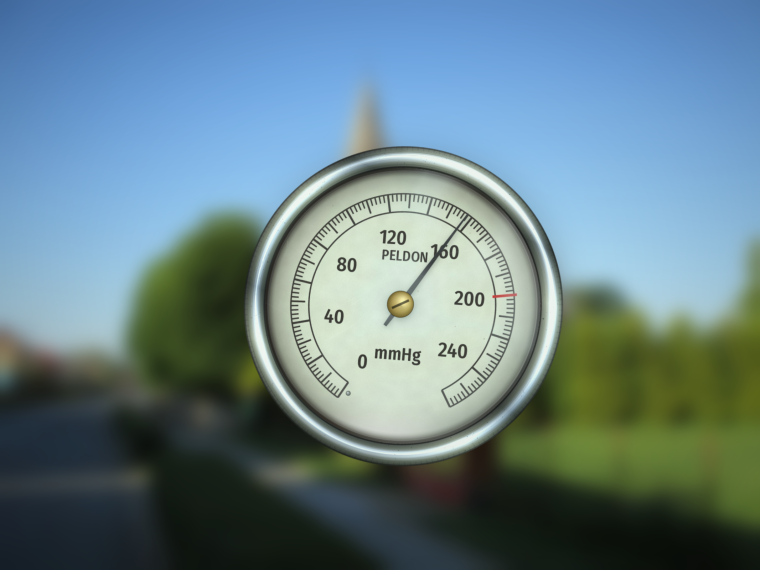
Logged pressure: 158 (mmHg)
